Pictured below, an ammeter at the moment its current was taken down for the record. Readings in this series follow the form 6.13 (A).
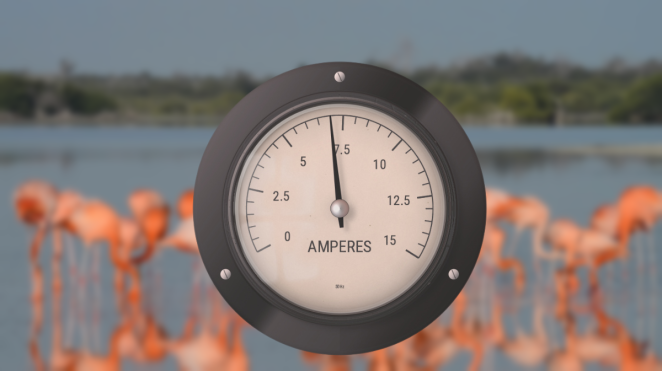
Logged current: 7 (A)
